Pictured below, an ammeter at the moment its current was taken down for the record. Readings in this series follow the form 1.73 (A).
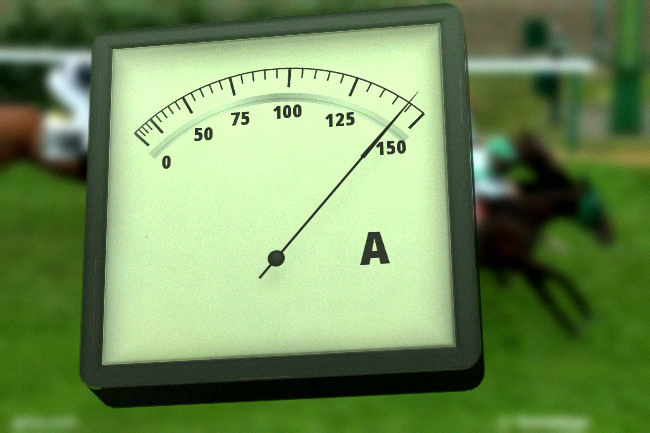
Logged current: 145 (A)
